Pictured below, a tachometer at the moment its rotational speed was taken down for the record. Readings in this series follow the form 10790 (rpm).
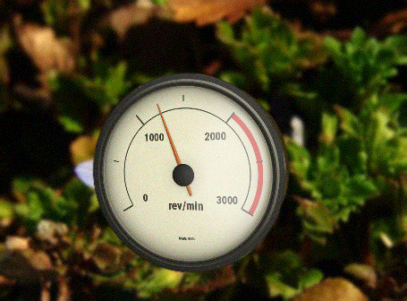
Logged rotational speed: 1250 (rpm)
